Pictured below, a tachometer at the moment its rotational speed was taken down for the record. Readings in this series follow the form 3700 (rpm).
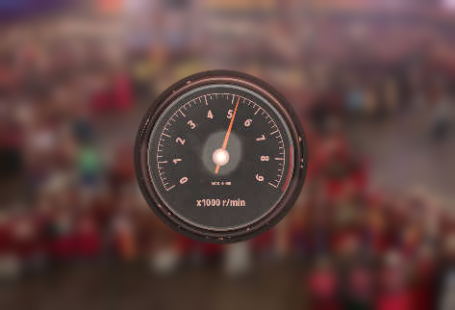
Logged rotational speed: 5200 (rpm)
